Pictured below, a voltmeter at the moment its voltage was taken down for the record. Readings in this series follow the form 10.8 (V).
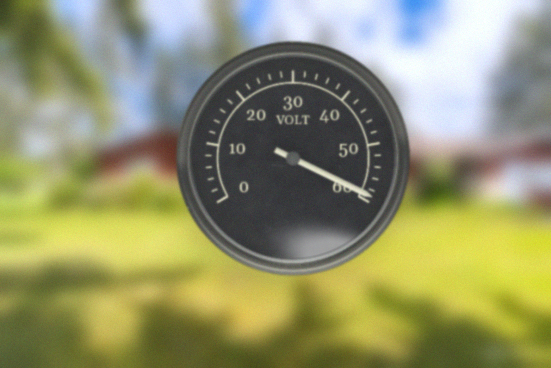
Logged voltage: 59 (V)
